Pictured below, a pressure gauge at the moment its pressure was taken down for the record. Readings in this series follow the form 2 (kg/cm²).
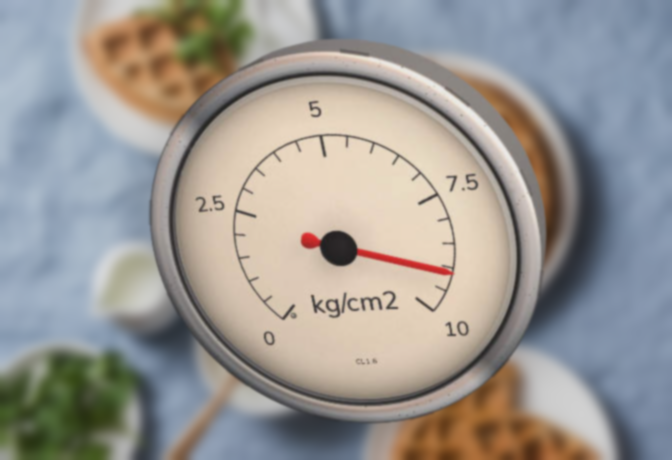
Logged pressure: 9 (kg/cm²)
